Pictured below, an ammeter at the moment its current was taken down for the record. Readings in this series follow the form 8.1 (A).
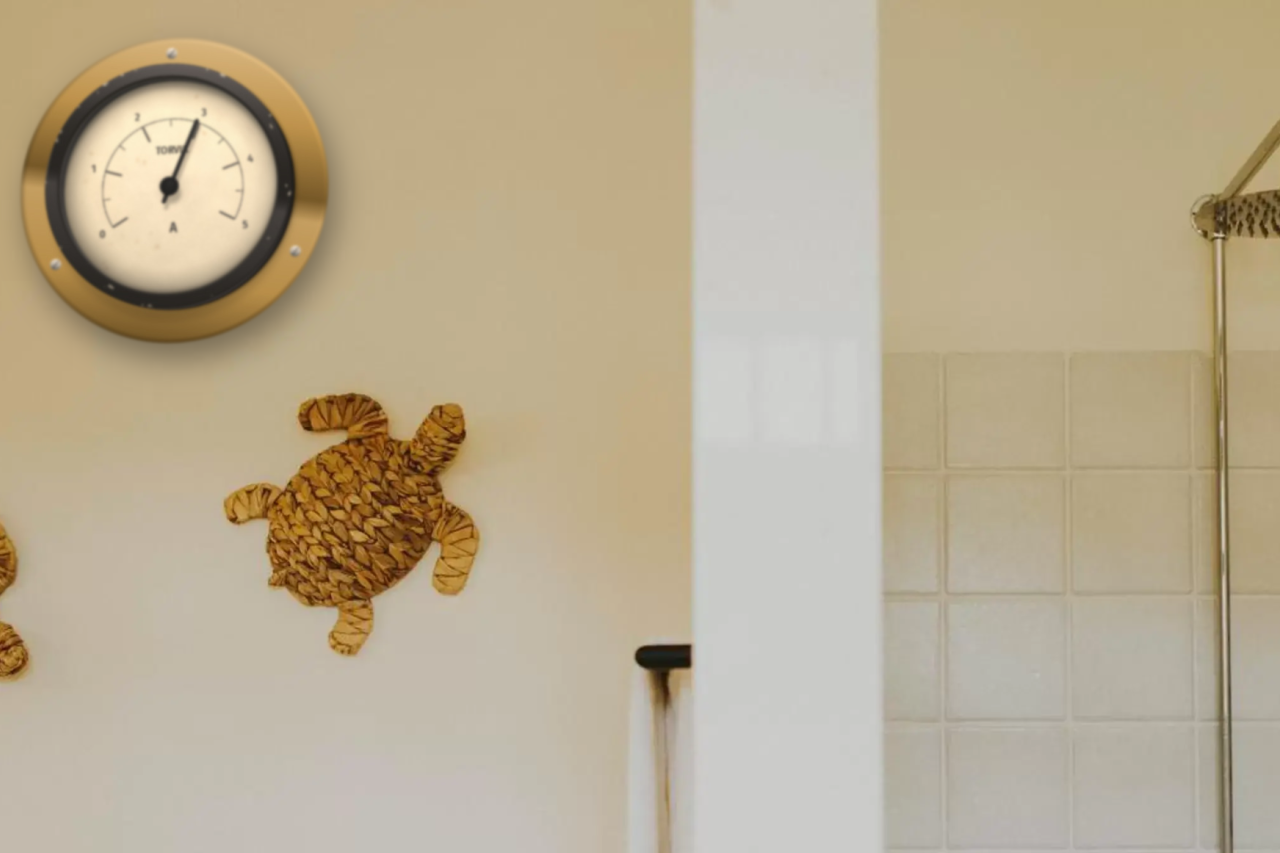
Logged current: 3 (A)
